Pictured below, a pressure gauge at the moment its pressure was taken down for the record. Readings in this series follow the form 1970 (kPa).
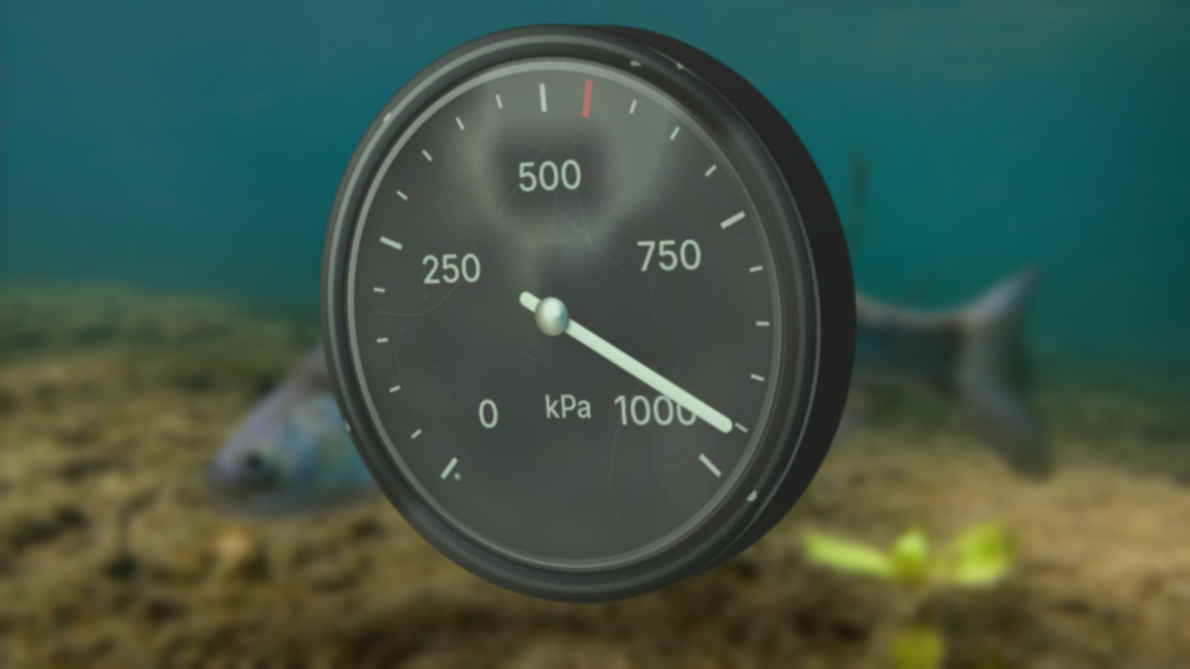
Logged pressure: 950 (kPa)
